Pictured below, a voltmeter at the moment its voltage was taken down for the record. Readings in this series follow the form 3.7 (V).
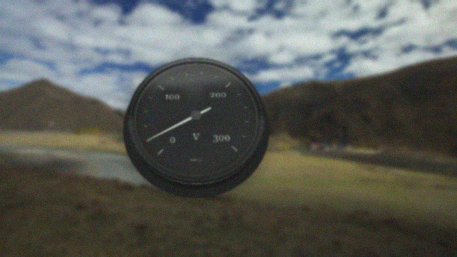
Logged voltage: 20 (V)
